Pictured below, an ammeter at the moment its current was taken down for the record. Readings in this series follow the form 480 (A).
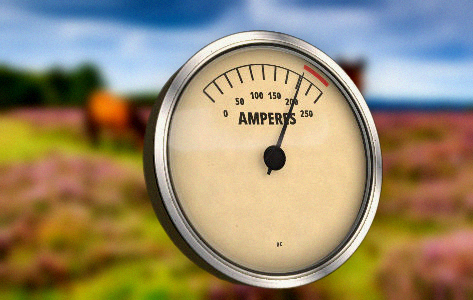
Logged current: 200 (A)
